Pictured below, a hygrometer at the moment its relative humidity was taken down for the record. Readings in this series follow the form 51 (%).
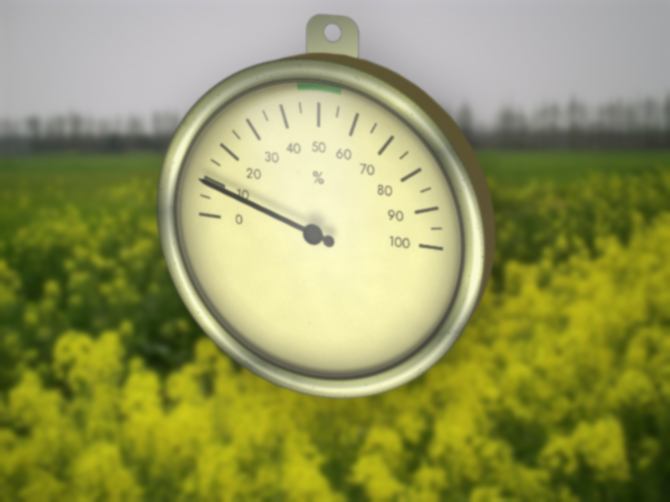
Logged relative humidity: 10 (%)
